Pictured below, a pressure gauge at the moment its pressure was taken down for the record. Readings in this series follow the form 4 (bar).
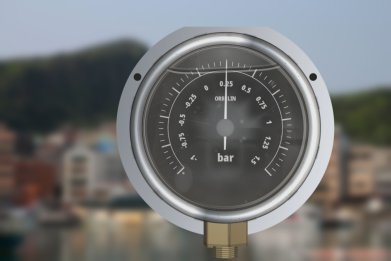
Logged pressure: 0.25 (bar)
